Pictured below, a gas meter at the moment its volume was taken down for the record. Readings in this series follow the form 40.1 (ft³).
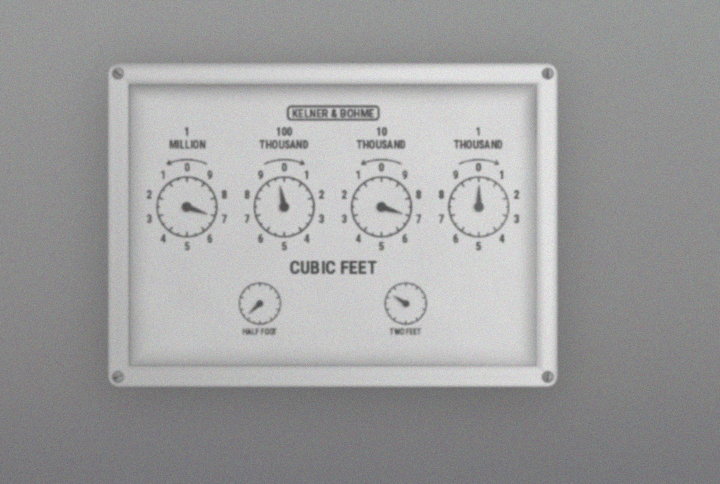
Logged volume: 697000 (ft³)
